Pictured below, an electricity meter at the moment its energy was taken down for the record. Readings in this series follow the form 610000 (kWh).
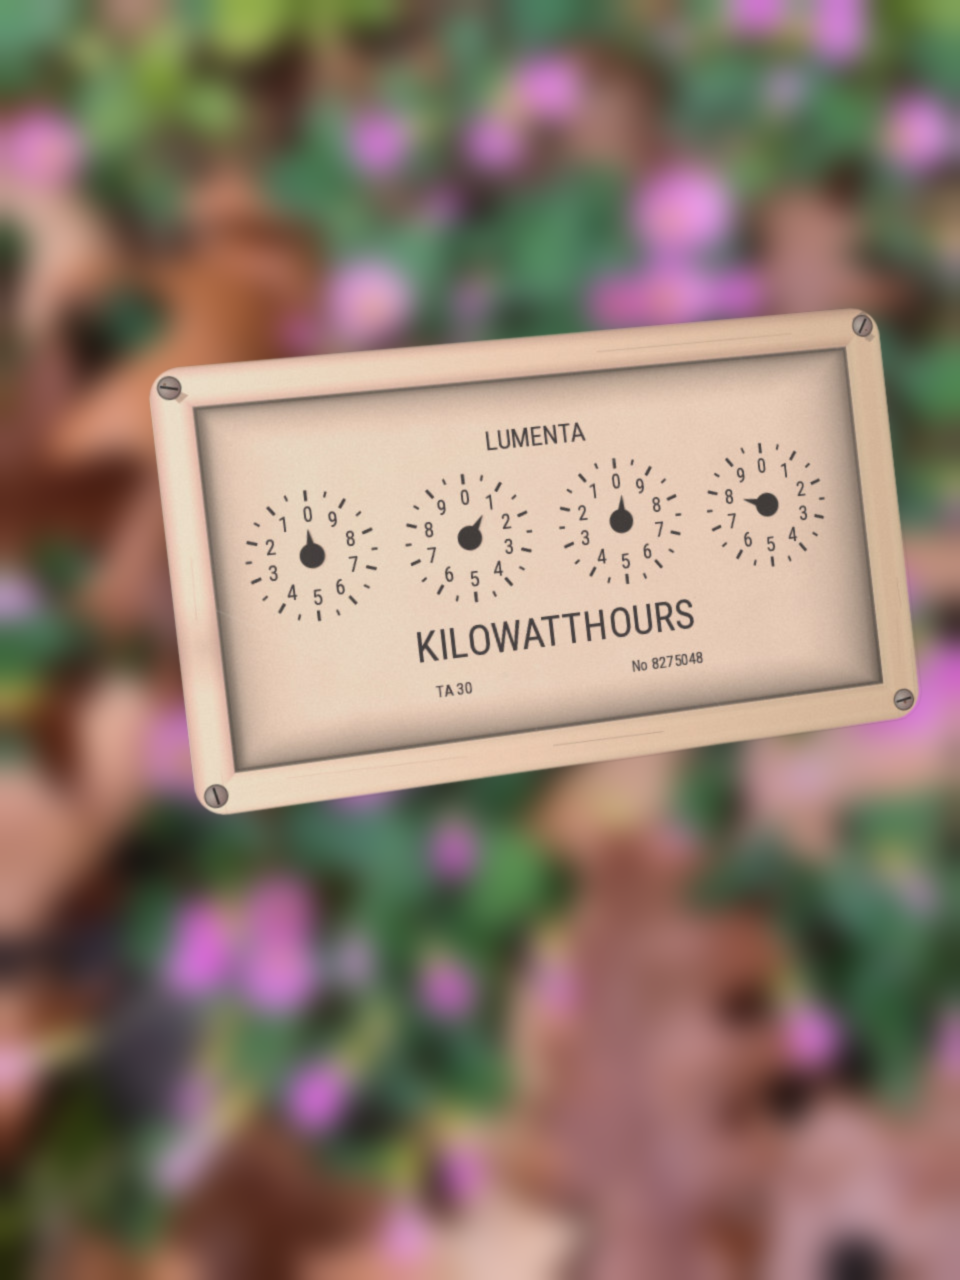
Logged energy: 98 (kWh)
